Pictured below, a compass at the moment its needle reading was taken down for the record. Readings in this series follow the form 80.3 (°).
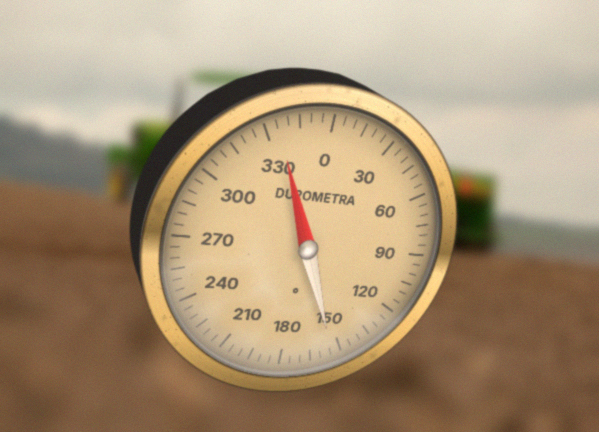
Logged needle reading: 335 (°)
